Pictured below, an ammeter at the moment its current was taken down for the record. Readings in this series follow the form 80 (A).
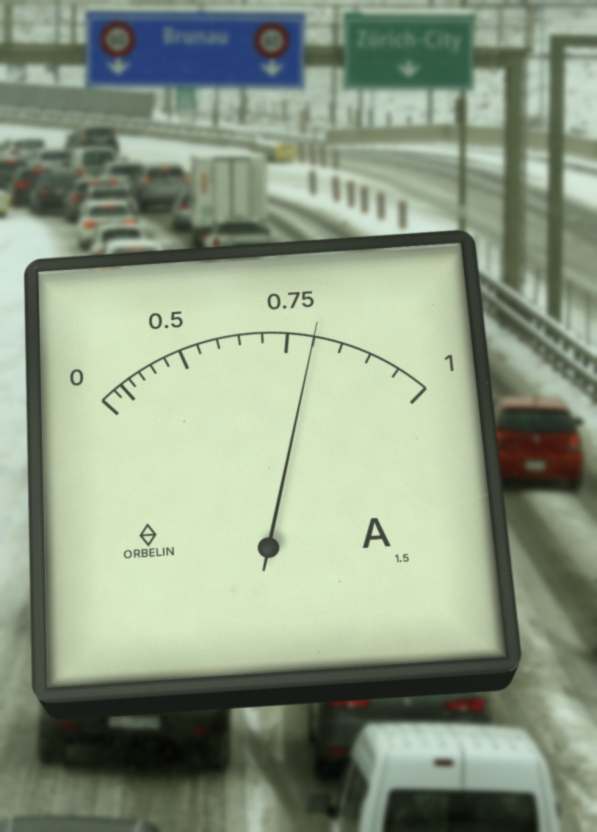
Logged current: 0.8 (A)
